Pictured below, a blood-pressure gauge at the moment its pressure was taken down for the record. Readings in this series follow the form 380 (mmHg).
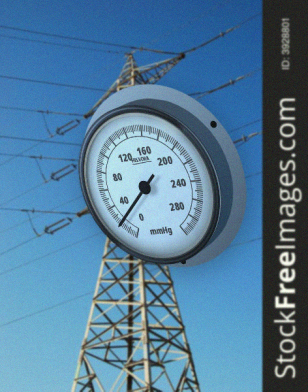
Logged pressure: 20 (mmHg)
